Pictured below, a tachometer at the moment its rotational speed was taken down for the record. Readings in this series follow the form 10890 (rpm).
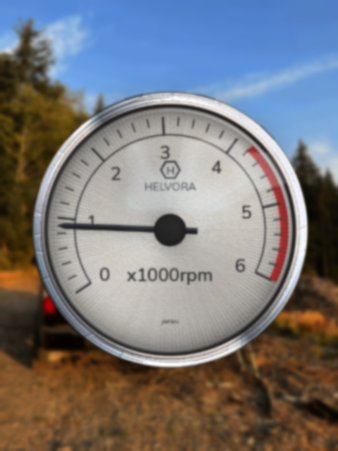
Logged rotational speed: 900 (rpm)
